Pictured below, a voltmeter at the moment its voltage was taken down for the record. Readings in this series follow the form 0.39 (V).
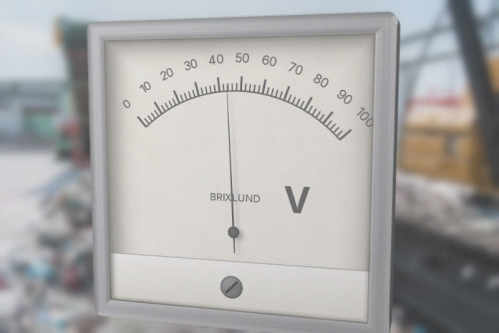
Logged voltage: 44 (V)
